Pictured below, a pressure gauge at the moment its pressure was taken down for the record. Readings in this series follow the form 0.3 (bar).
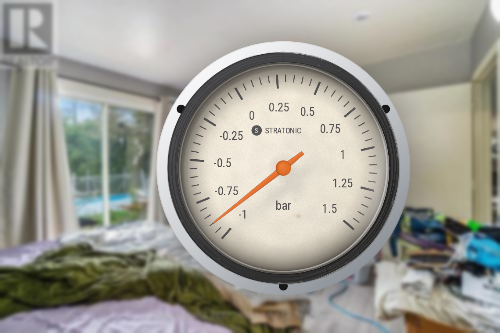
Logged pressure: -0.9 (bar)
